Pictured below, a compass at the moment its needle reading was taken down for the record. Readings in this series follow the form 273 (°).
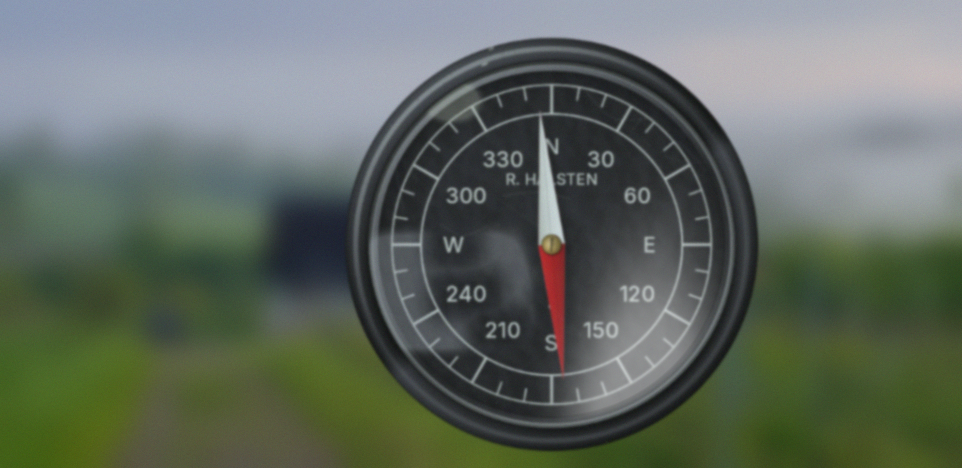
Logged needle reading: 175 (°)
